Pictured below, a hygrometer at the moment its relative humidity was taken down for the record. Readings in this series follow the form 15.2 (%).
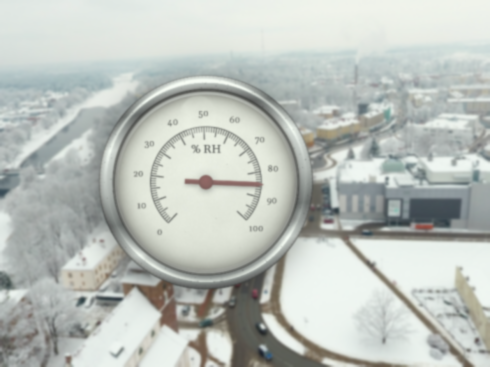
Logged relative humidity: 85 (%)
